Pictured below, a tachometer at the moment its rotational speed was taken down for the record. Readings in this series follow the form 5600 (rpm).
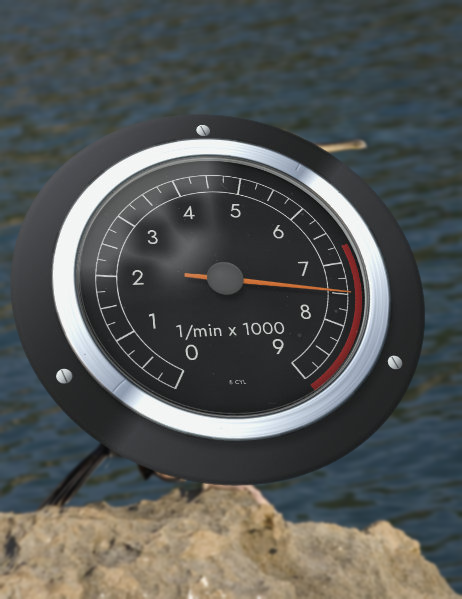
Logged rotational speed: 7500 (rpm)
